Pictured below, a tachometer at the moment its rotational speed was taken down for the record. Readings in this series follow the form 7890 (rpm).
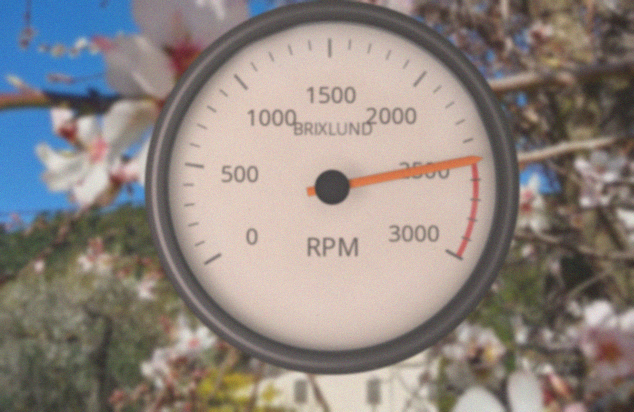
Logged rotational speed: 2500 (rpm)
